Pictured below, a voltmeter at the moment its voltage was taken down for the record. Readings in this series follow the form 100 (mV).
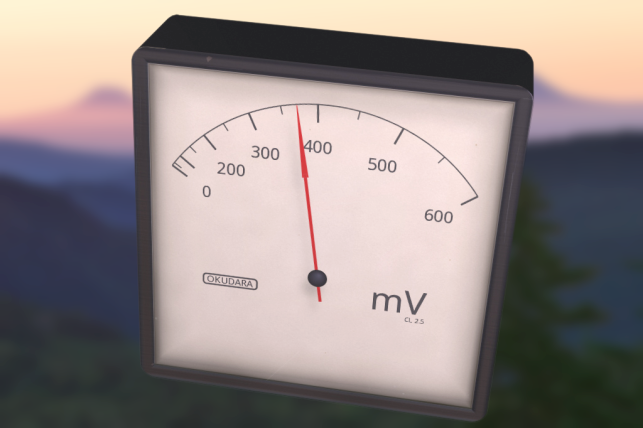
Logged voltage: 375 (mV)
